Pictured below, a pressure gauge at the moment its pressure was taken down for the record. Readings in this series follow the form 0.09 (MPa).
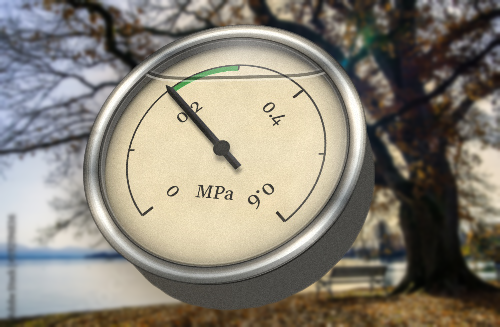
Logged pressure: 0.2 (MPa)
